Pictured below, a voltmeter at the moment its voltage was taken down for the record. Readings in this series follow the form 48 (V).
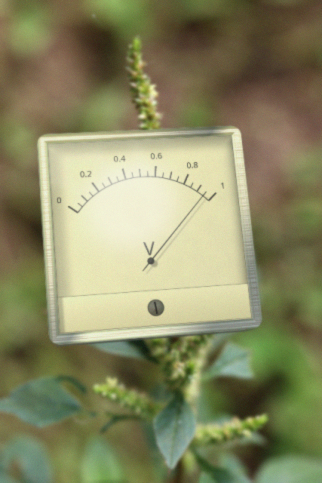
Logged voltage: 0.95 (V)
